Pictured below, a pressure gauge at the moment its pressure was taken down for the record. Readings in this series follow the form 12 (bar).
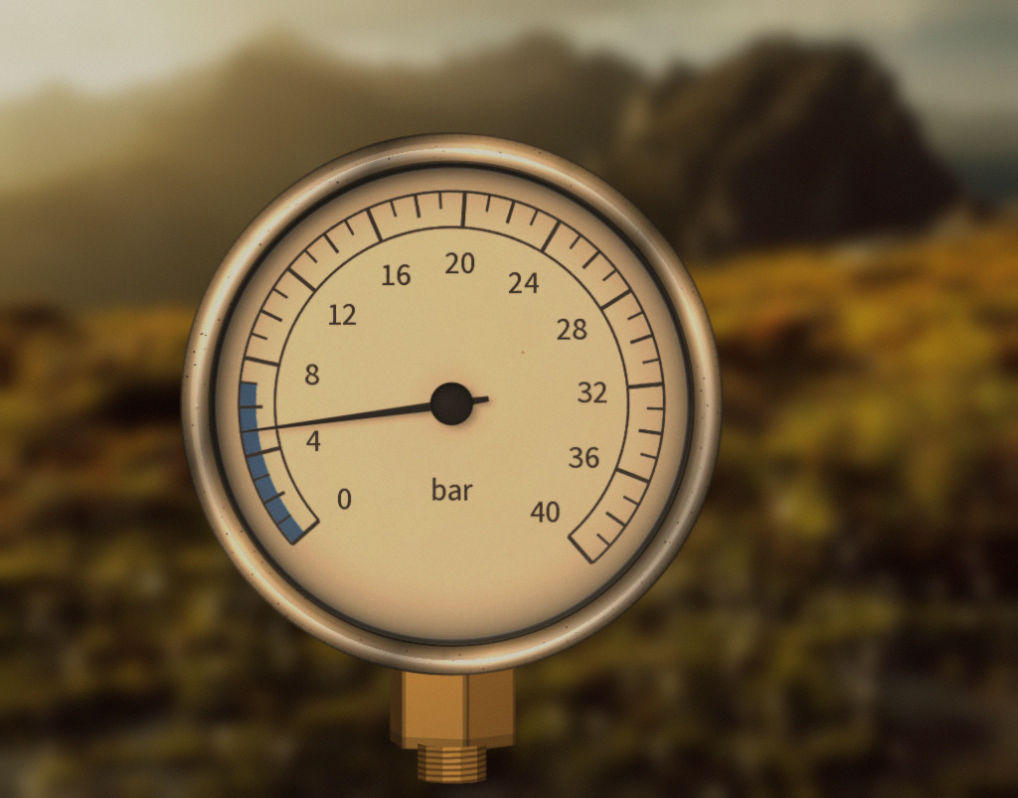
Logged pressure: 5 (bar)
